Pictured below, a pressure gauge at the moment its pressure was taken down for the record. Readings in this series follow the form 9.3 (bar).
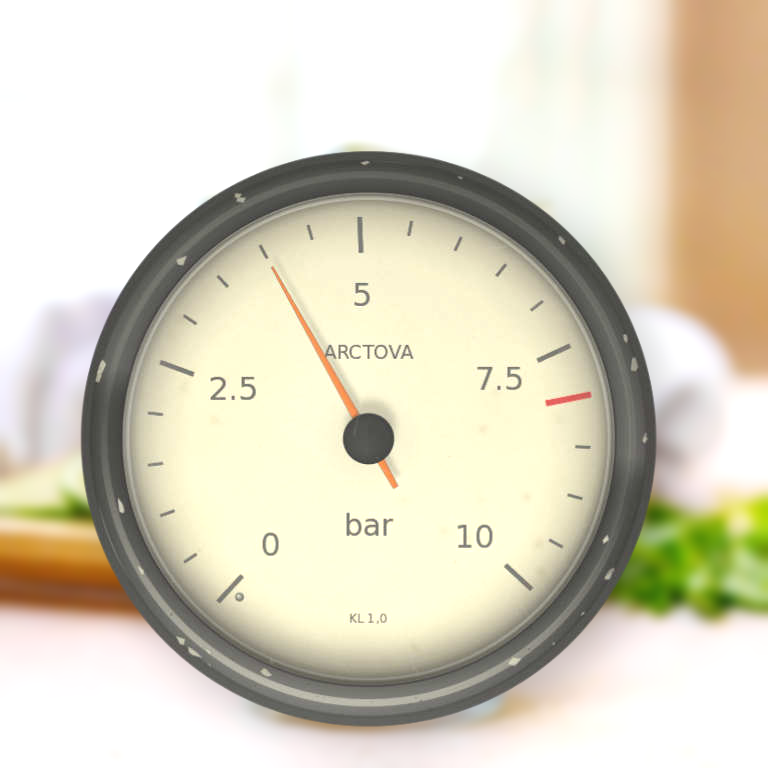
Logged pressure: 4 (bar)
